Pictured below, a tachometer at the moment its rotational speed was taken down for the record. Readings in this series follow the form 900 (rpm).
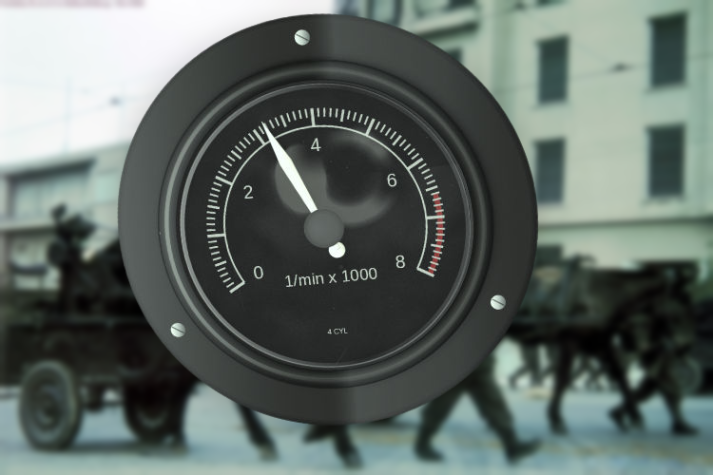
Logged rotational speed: 3200 (rpm)
